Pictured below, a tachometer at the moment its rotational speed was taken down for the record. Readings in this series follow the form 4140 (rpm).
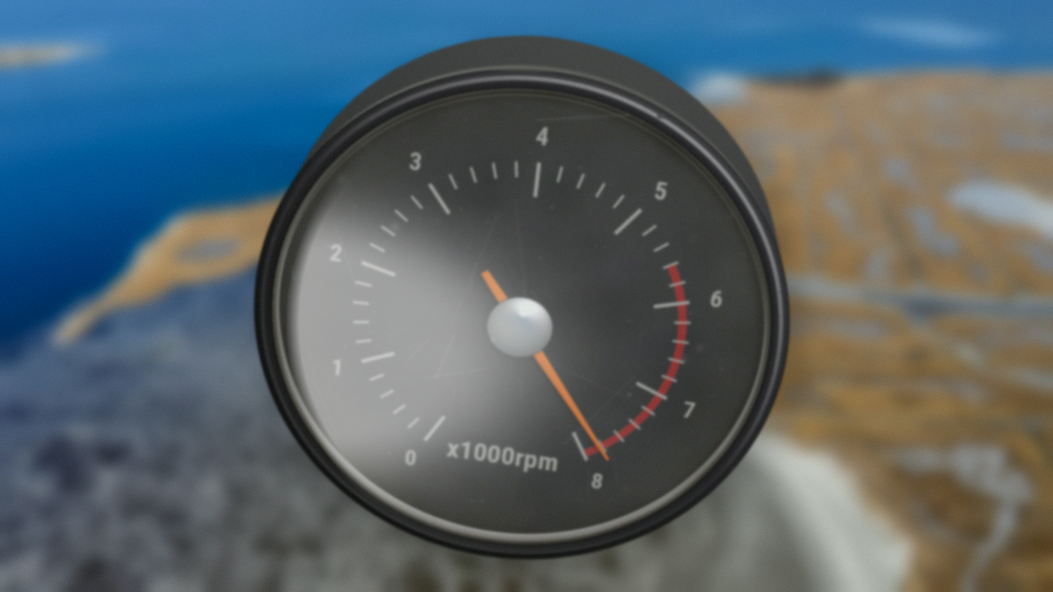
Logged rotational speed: 7800 (rpm)
